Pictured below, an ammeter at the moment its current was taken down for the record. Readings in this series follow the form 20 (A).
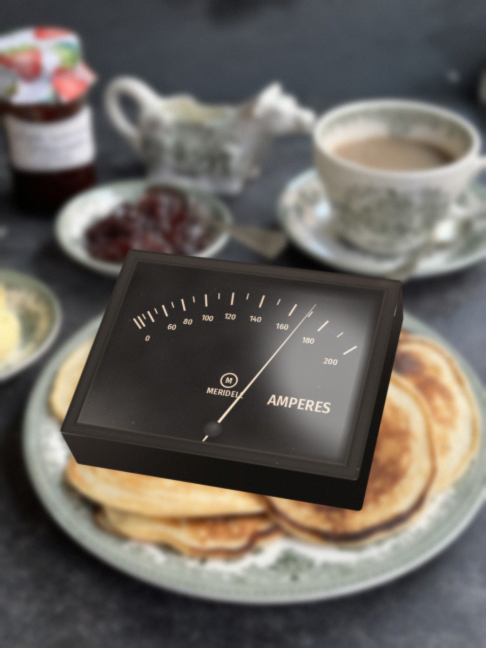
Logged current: 170 (A)
